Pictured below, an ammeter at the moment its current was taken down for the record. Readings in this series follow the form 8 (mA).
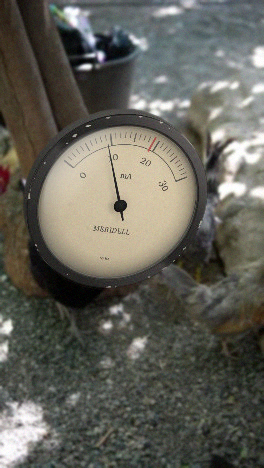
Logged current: 9 (mA)
